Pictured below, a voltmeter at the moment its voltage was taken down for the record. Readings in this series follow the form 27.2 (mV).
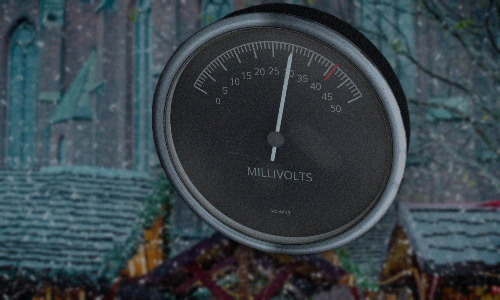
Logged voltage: 30 (mV)
